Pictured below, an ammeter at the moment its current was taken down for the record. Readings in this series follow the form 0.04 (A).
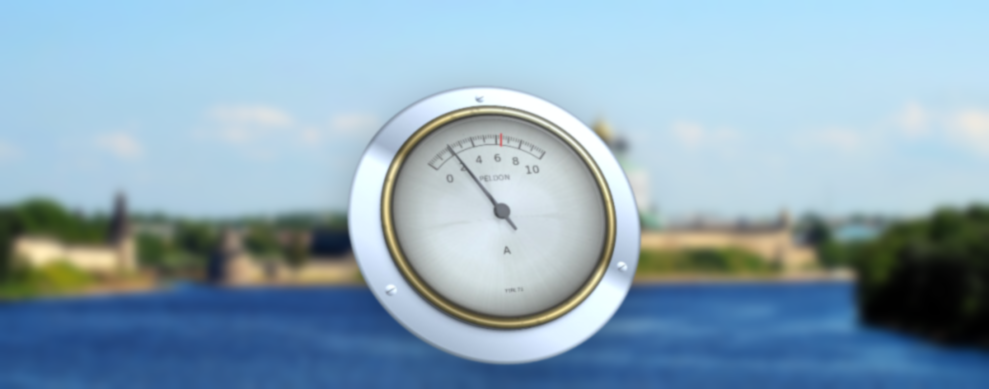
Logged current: 2 (A)
